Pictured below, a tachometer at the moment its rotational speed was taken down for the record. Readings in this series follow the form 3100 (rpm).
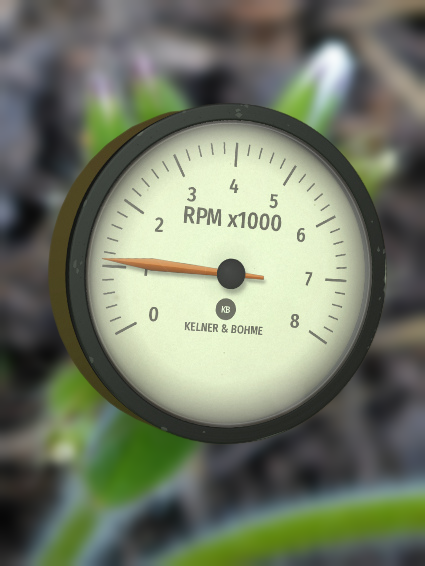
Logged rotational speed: 1100 (rpm)
